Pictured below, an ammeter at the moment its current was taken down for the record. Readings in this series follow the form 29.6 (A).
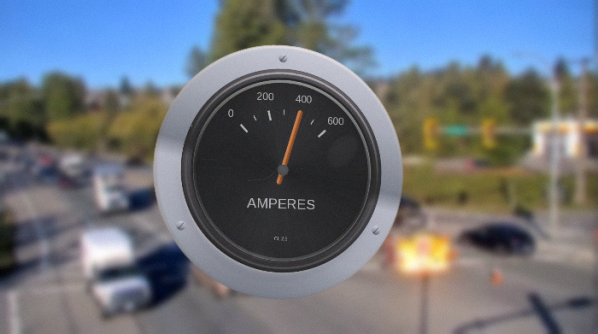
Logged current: 400 (A)
